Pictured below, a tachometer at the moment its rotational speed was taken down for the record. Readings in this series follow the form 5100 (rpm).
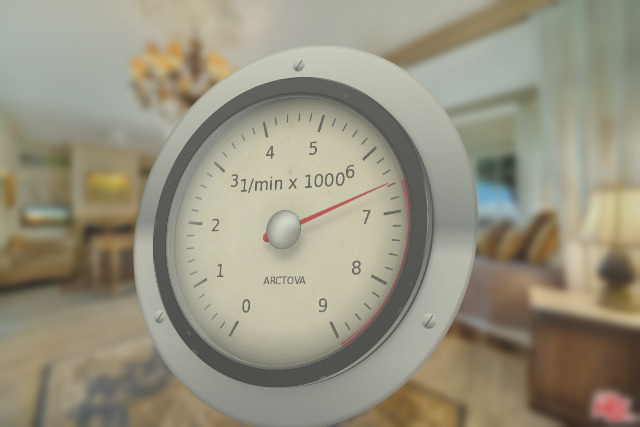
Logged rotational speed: 6600 (rpm)
